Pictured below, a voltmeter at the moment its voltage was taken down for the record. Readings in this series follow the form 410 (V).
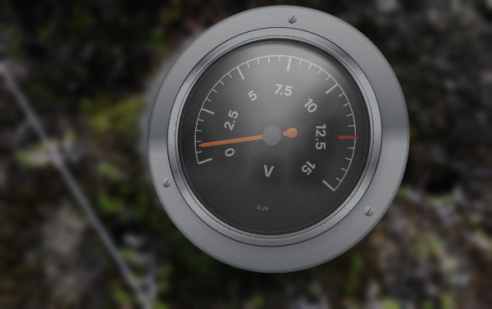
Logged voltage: 0.75 (V)
